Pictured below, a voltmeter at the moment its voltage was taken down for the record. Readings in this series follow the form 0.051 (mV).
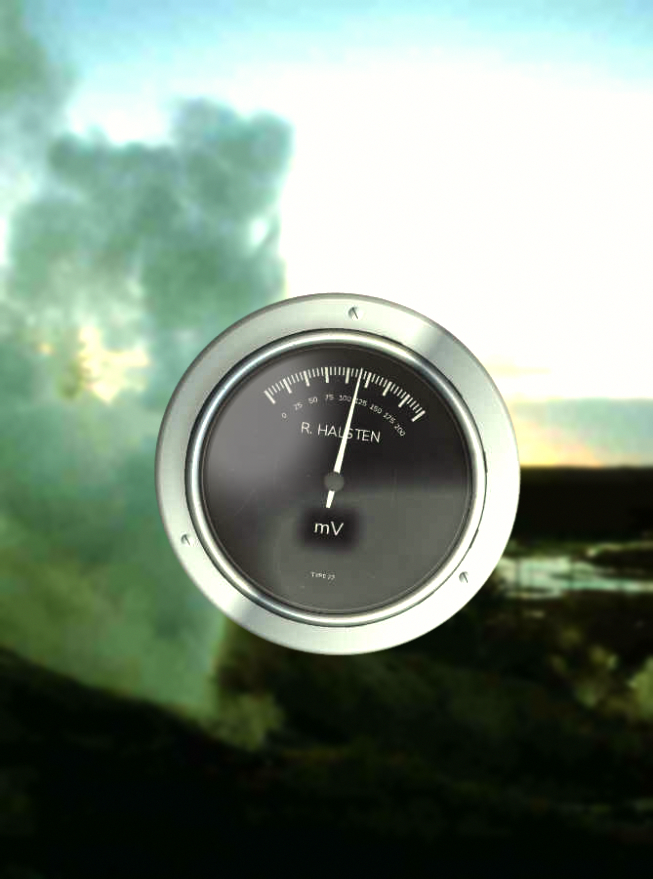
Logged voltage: 115 (mV)
